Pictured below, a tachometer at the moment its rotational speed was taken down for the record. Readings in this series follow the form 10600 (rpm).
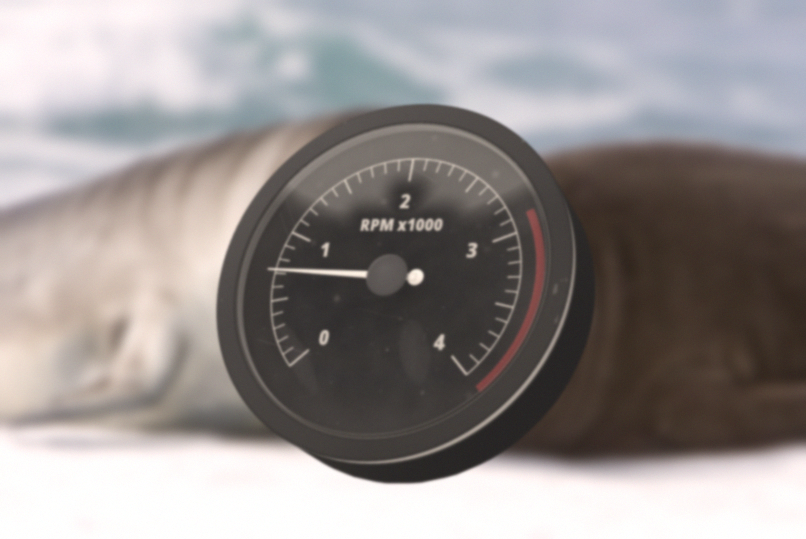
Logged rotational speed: 700 (rpm)
